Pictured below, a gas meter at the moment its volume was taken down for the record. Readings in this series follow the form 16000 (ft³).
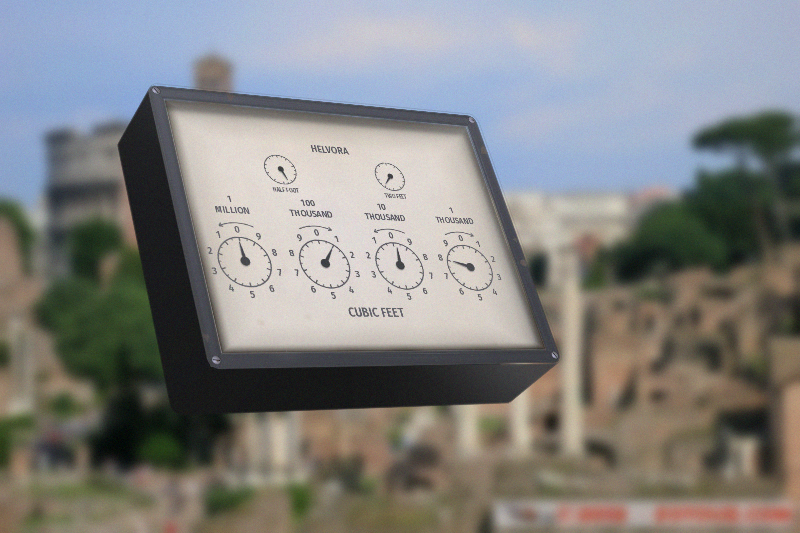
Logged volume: 9800 (ft³)
